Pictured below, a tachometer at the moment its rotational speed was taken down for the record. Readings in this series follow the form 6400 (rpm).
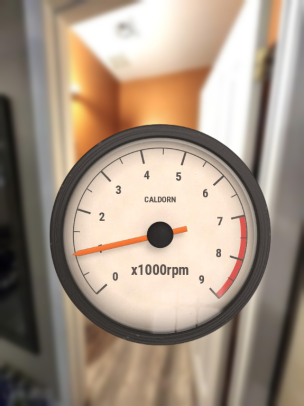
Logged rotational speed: 1000 (rpm)
